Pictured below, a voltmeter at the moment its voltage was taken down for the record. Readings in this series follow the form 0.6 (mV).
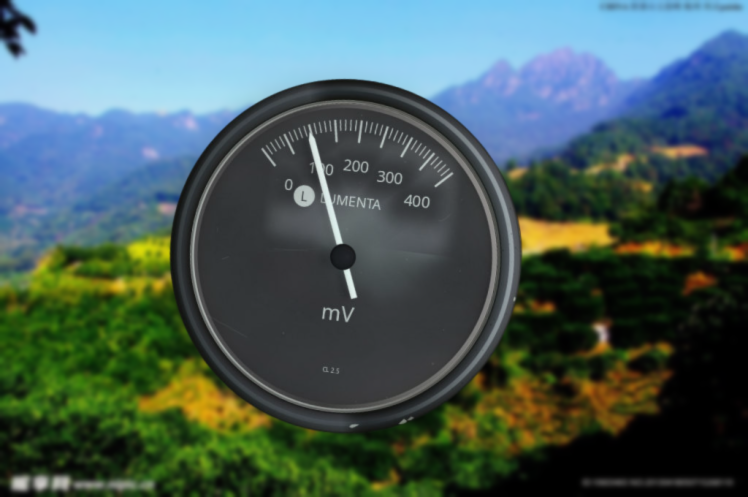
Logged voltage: 100 (mV)
